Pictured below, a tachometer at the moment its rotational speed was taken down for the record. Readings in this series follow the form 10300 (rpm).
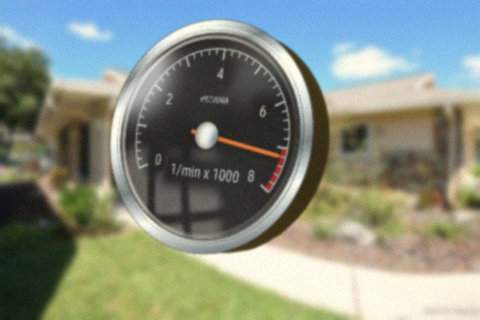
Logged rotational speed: 7200 (rpm)
